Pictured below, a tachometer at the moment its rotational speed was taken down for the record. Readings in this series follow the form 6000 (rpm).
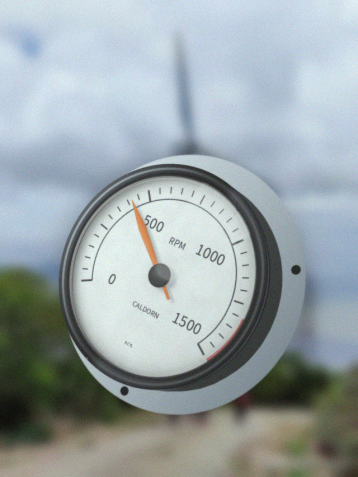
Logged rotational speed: 425 (rpm)
